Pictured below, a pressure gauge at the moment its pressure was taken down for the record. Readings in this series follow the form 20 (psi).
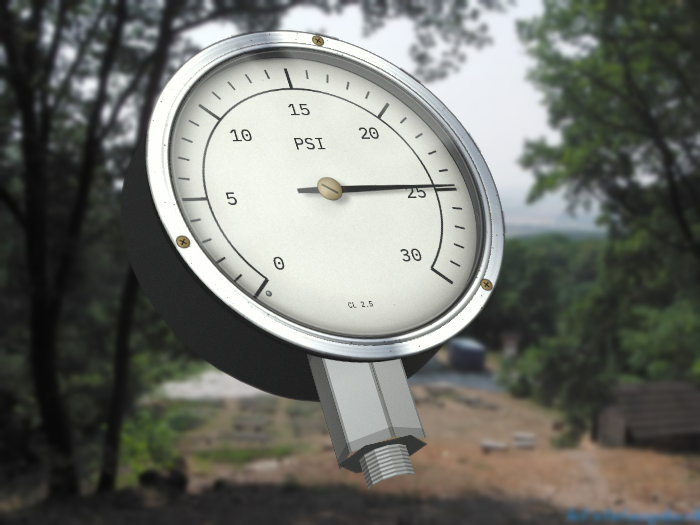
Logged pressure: 25 (psi)
